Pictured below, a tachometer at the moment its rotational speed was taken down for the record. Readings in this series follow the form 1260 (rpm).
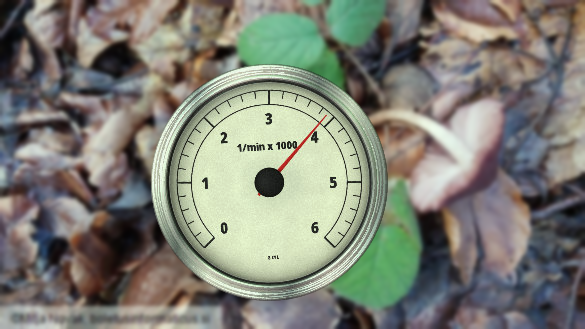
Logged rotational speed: 3900 (rpm)
